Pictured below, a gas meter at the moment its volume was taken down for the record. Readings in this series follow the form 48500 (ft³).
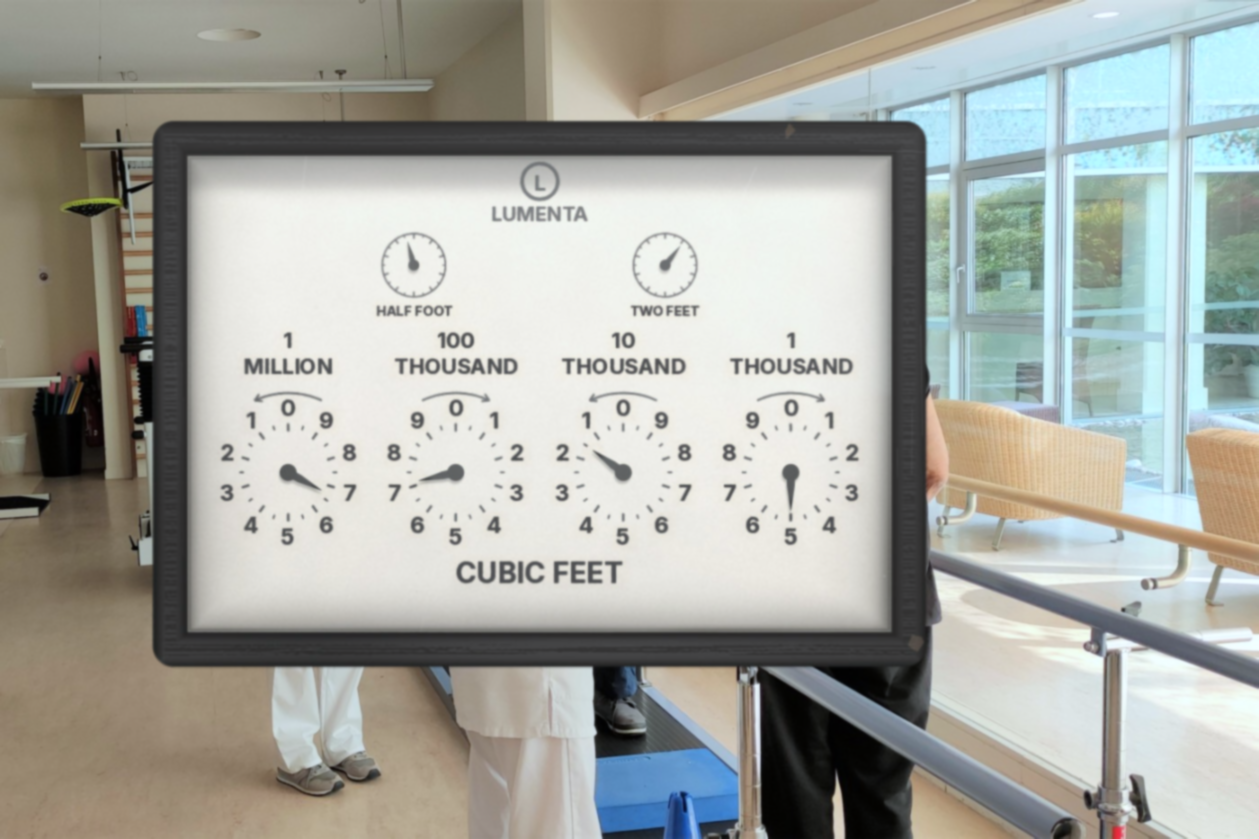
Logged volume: 671500 (ft³)
